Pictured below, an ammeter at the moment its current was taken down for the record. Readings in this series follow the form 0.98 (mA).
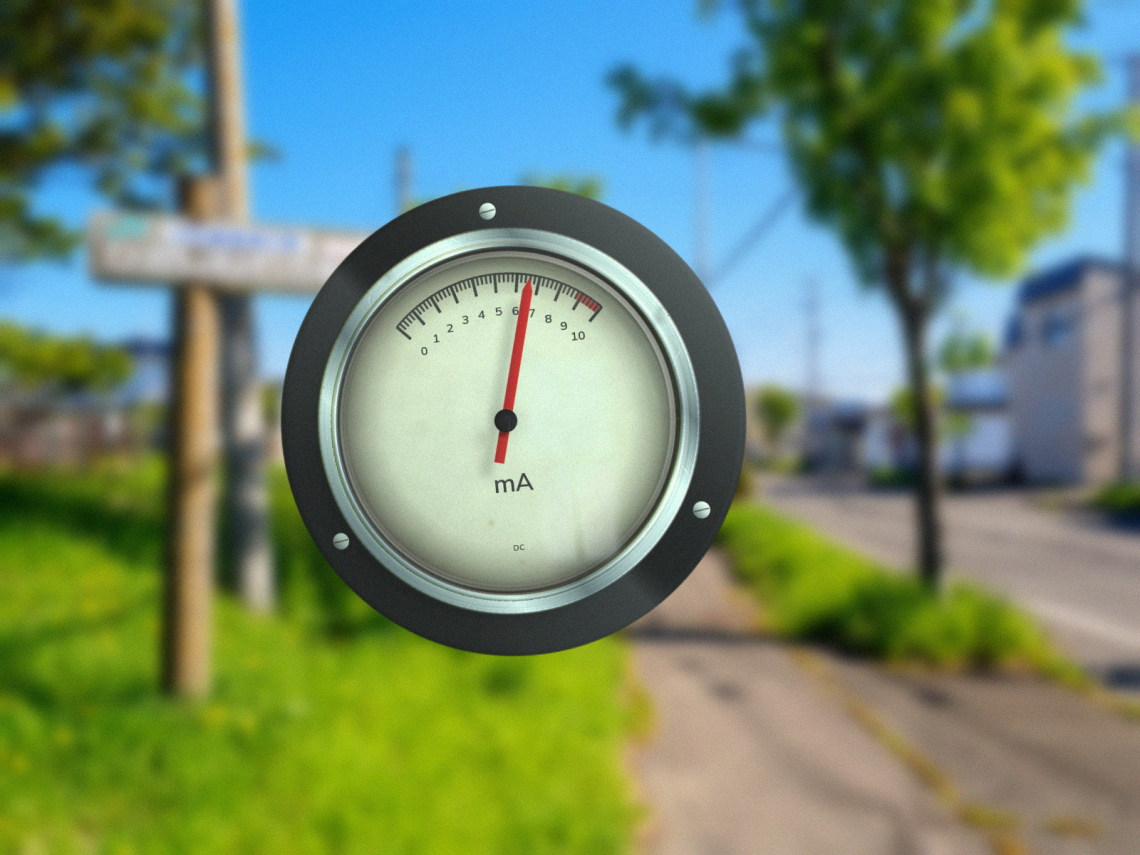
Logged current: 6.6 (mA)
